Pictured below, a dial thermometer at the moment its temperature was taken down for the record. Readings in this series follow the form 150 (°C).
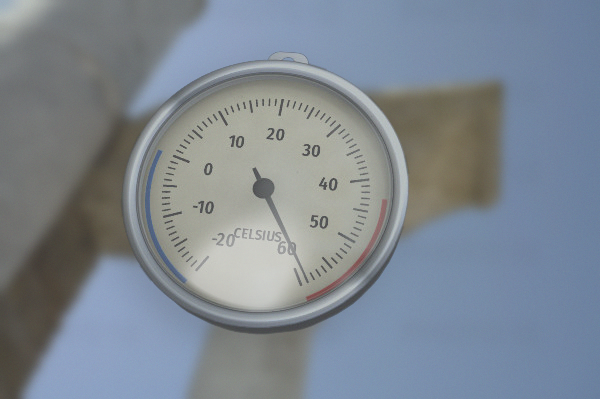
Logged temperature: 59 (°C)
